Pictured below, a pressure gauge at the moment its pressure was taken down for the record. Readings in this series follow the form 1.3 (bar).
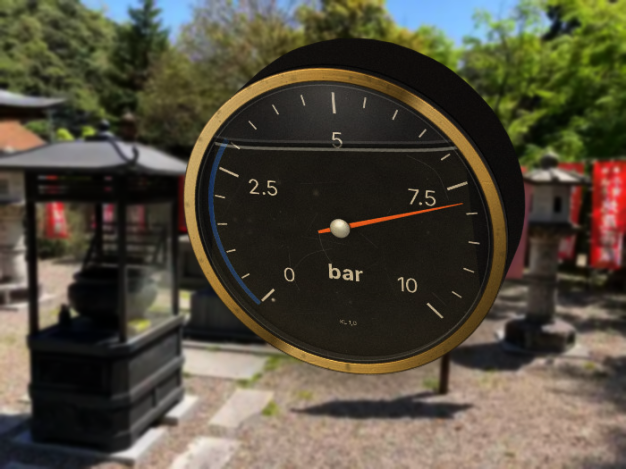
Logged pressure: 7.75 (bar)
